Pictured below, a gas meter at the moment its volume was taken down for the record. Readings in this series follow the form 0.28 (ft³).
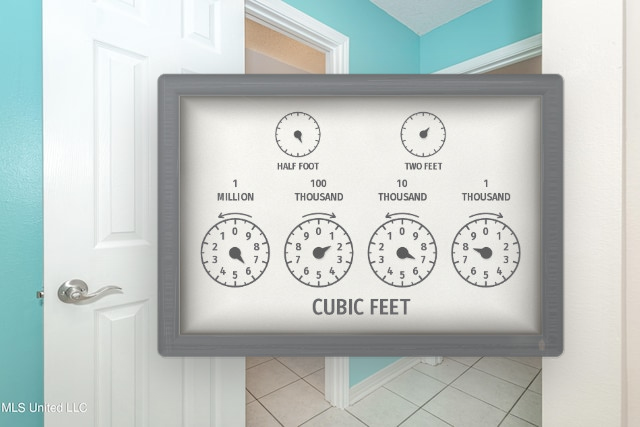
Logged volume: 616800 (ft³)
